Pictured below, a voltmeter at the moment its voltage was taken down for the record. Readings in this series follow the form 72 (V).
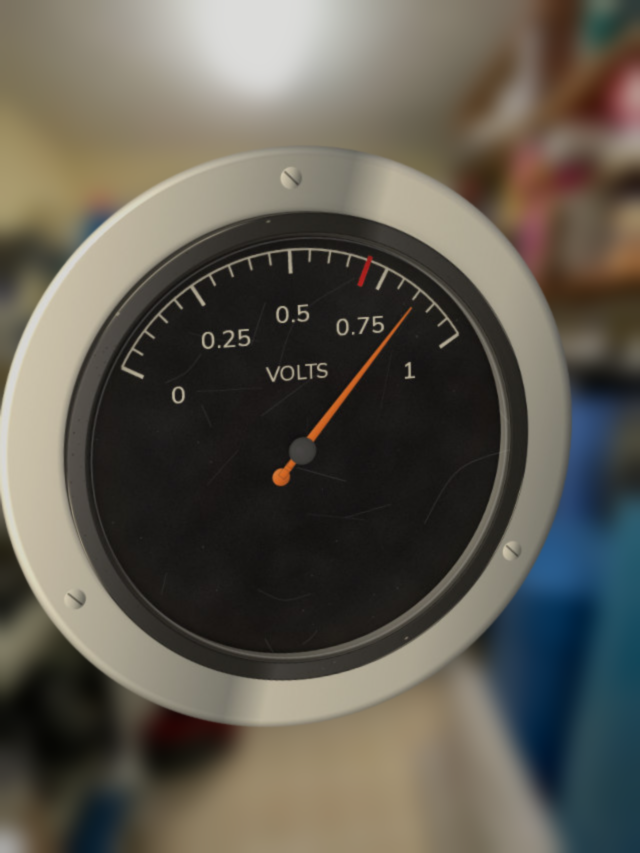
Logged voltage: 0.85 (V)
